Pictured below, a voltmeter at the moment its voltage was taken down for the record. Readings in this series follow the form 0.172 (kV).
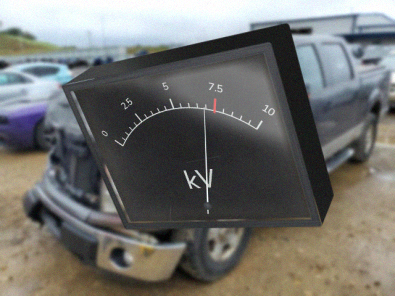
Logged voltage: 7 (kV)
